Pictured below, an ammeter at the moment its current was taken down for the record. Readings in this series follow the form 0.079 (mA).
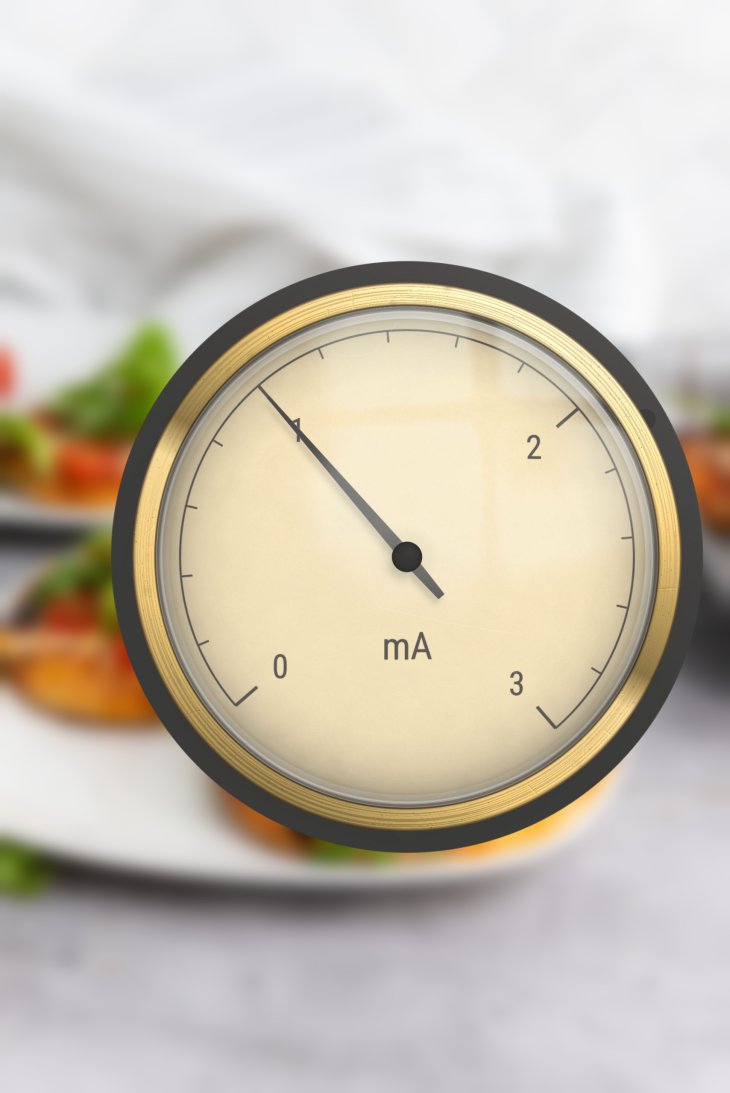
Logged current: 1 (mA)
